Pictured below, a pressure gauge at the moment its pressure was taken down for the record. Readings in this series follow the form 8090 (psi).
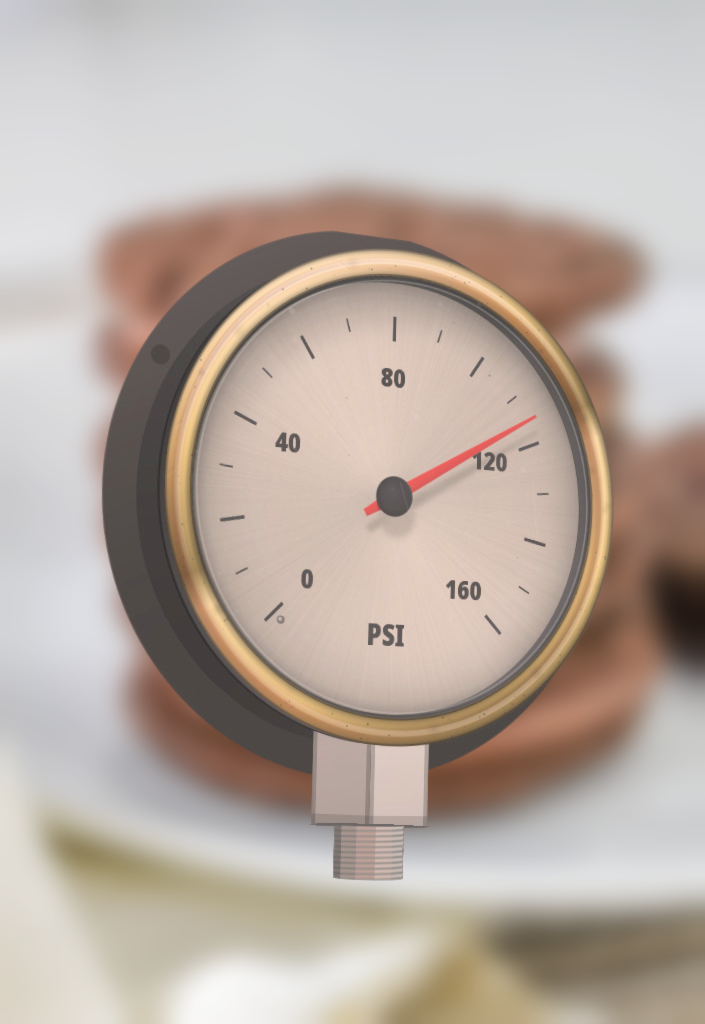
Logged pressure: 115 (psi)
